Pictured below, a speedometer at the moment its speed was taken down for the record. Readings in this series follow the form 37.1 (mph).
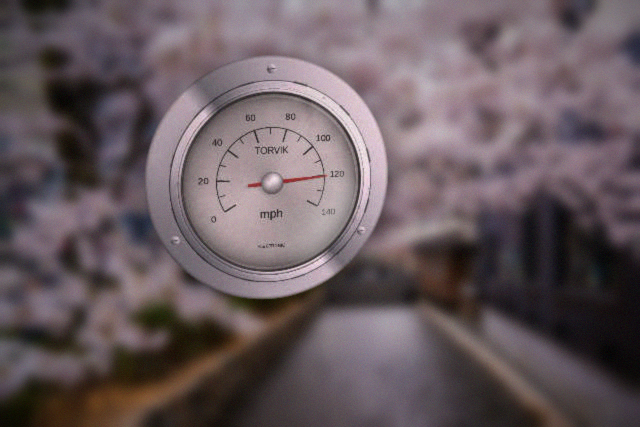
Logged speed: 120 (mph)
